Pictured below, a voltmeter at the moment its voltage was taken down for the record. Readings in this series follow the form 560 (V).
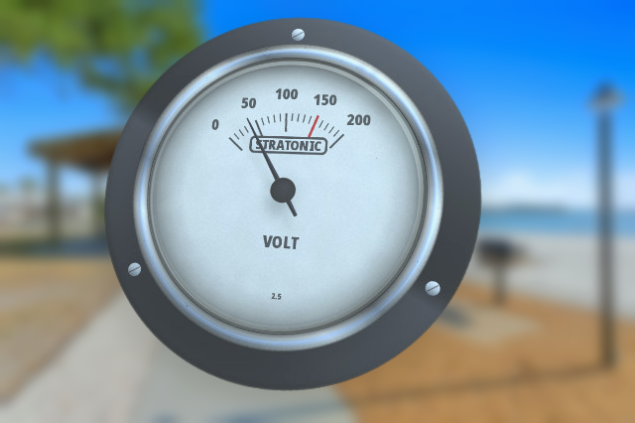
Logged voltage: 40 (V)
